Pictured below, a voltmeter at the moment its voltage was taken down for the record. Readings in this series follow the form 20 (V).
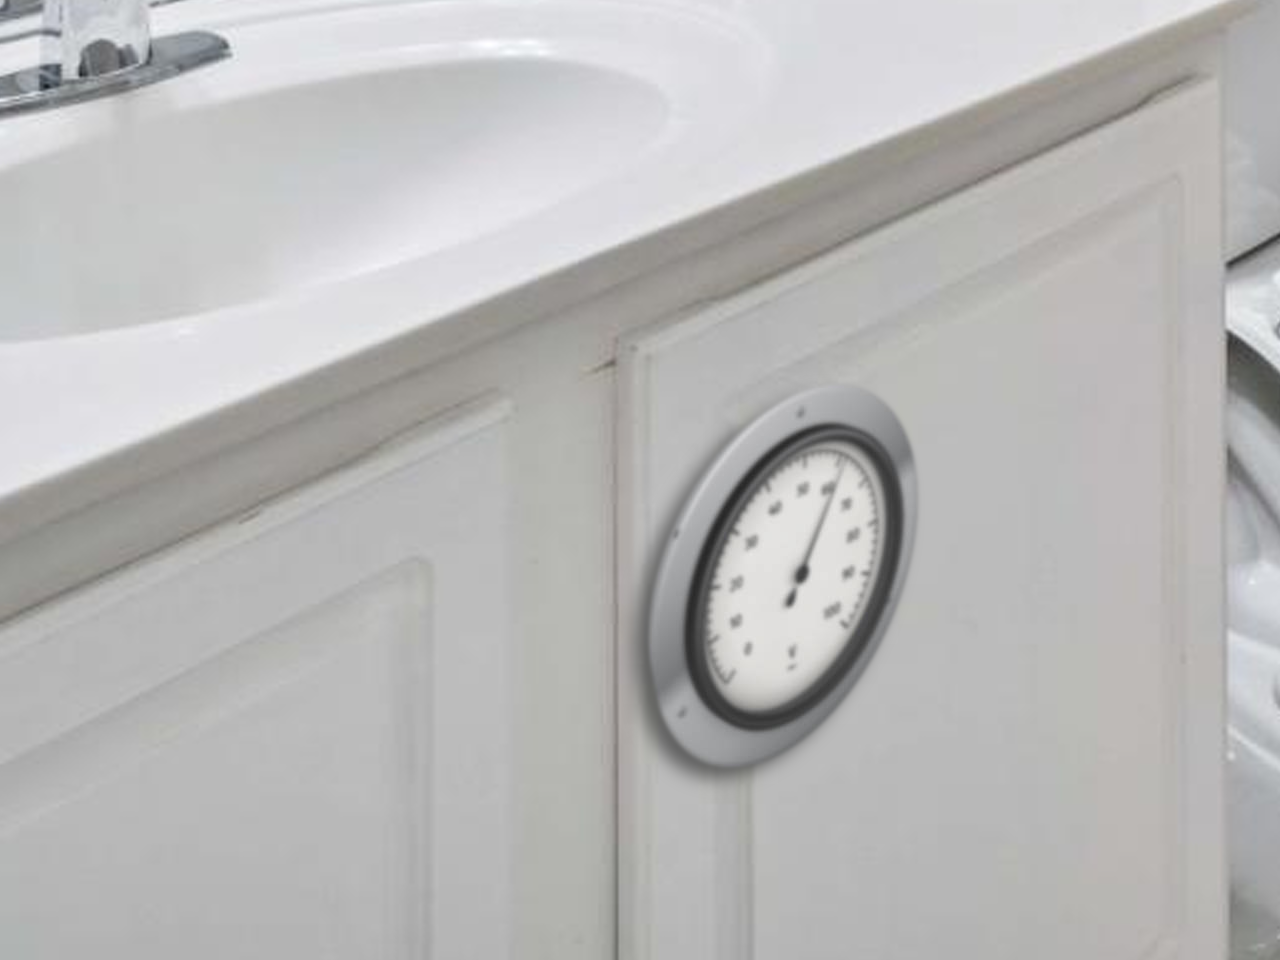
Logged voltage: 60 (V)
